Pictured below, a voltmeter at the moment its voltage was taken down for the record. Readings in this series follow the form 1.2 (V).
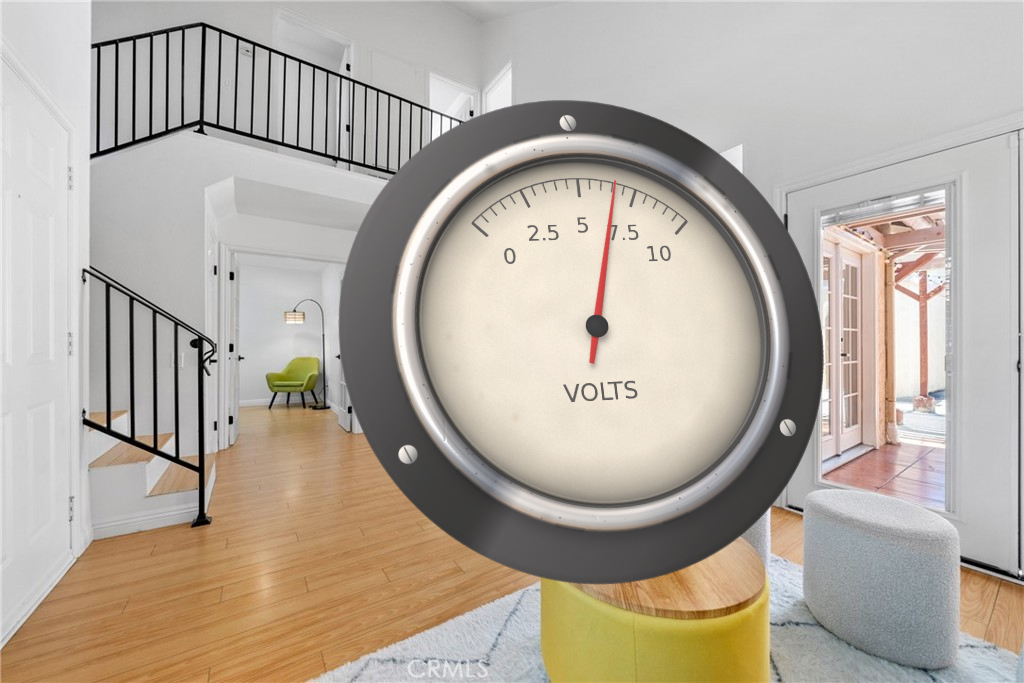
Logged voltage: 6.5 (V)
